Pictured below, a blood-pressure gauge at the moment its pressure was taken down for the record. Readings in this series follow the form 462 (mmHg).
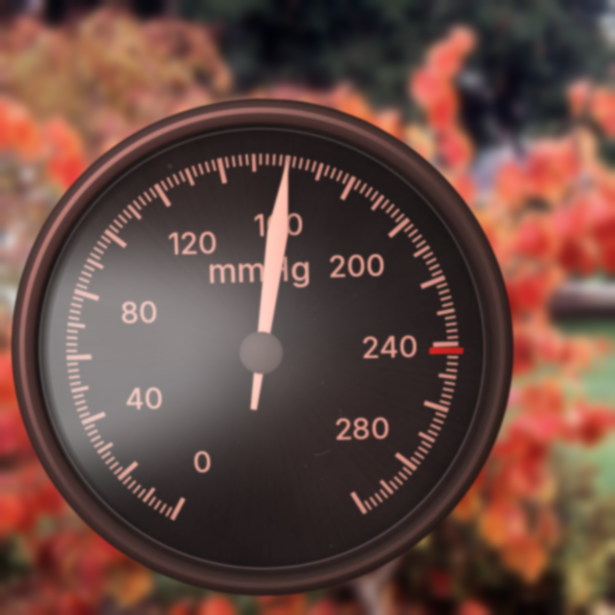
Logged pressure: 160 (mmHg)
